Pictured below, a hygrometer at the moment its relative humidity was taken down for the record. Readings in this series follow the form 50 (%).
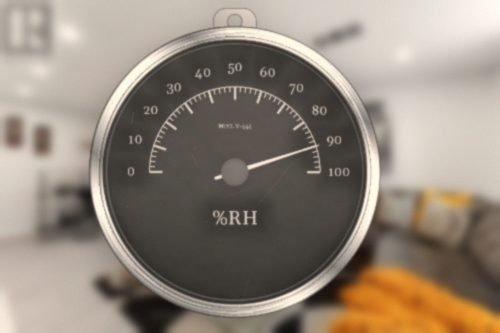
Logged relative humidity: 90 (%)
